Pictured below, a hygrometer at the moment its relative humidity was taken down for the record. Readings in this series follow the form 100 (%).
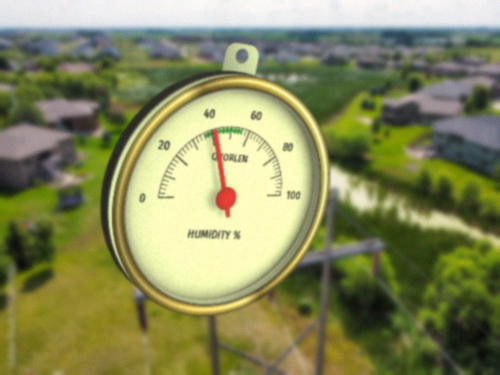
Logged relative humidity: 40 (%)
